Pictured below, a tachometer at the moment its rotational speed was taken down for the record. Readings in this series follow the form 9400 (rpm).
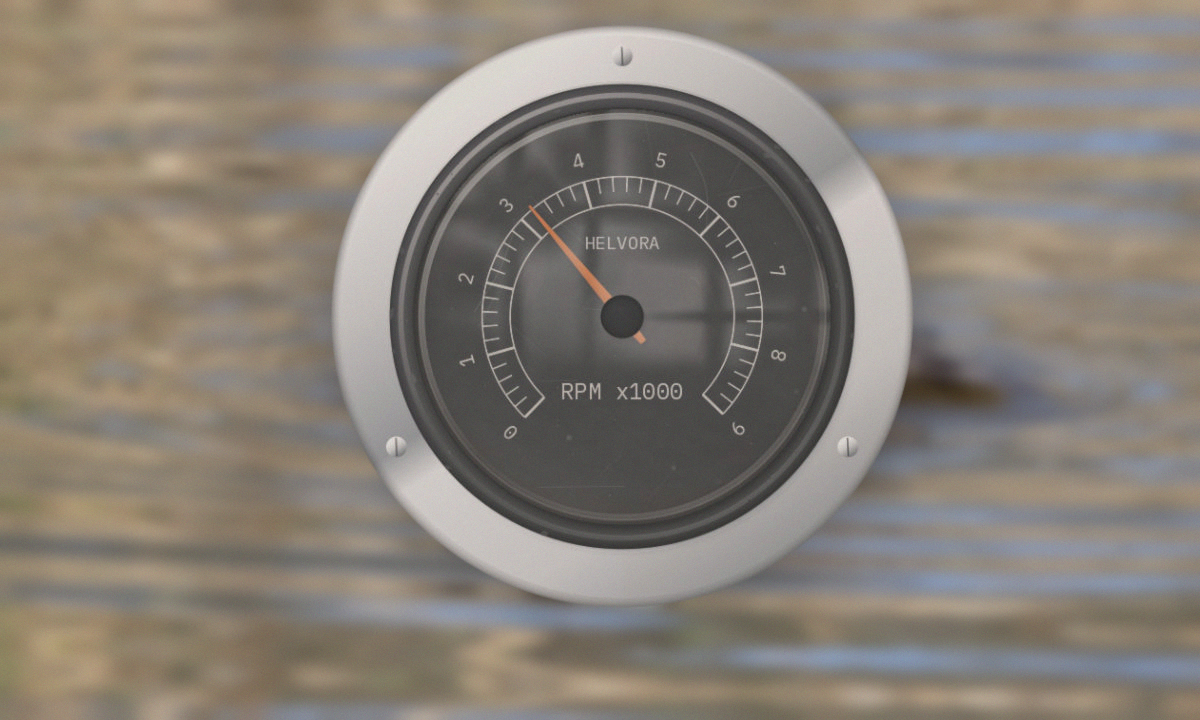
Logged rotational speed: 3200 (rpm)
